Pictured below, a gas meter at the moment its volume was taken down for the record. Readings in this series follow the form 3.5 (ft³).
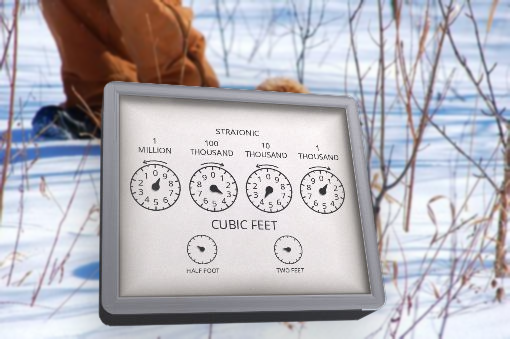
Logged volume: 934100 (ft³)
